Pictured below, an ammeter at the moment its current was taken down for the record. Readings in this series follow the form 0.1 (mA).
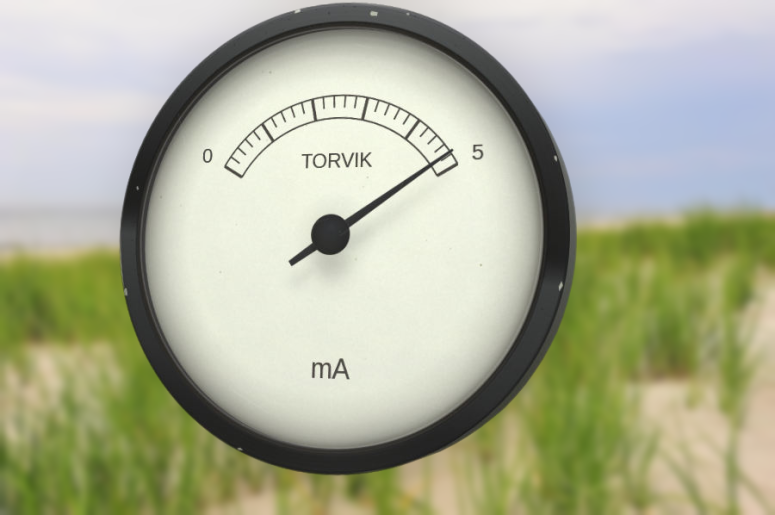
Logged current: 4.8 (mA)
